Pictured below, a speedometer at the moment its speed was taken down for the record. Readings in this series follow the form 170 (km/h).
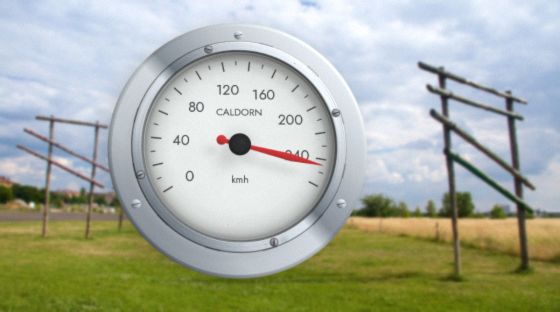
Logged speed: 245 (km/h)
